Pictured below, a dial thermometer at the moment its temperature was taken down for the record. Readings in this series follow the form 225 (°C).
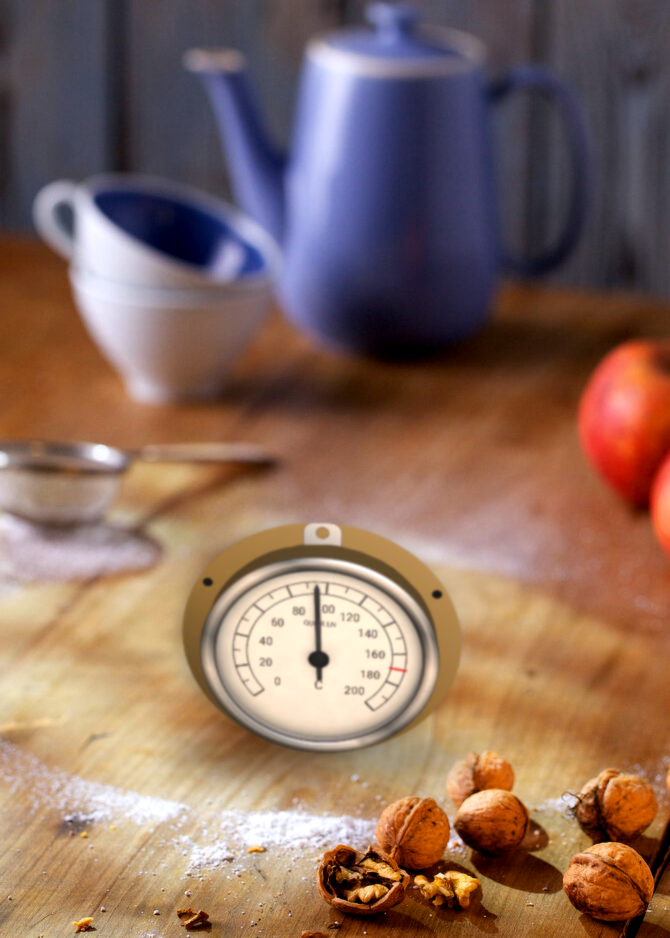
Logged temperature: 95 (°C)
